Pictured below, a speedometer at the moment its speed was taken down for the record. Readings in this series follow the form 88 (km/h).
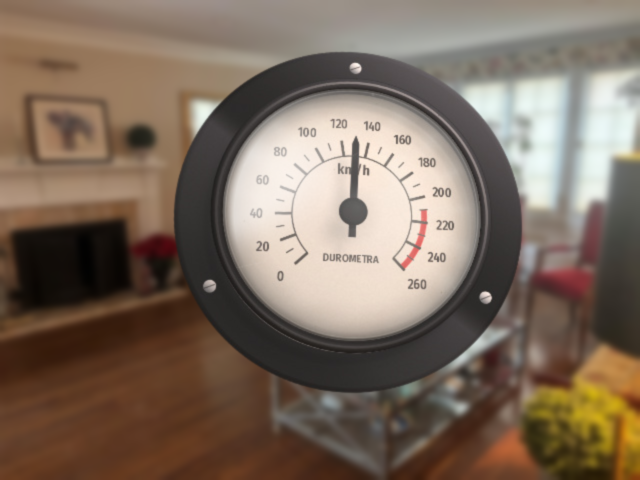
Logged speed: 130 (km/h)
